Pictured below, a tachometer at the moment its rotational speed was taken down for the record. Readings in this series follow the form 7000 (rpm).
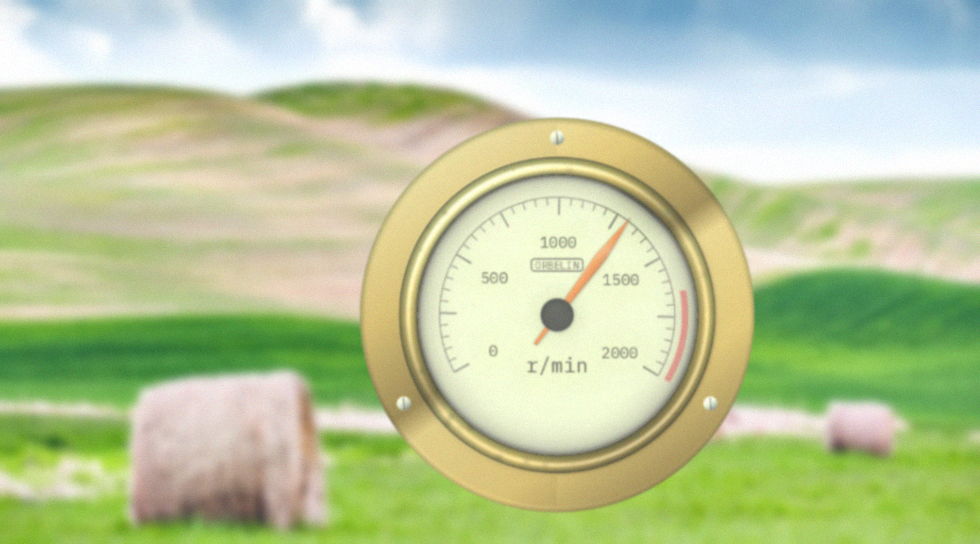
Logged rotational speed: 1300 (rpm)
